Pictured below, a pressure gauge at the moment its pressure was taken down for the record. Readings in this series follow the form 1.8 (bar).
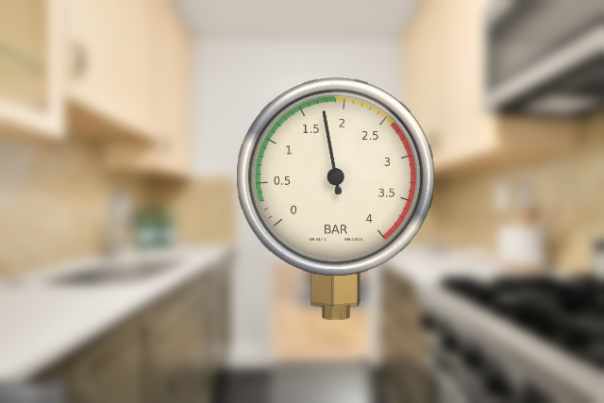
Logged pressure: 1.75 (bar)
